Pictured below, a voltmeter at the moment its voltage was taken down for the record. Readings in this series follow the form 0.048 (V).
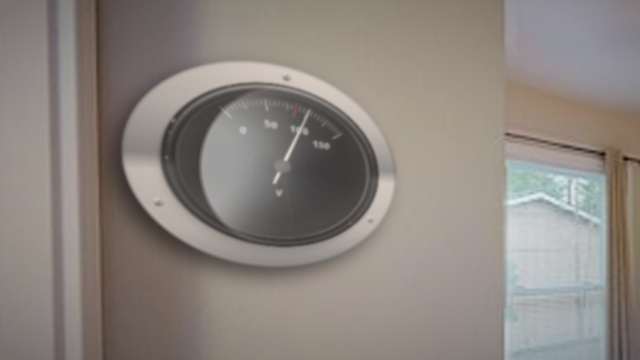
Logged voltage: 100 (V)
